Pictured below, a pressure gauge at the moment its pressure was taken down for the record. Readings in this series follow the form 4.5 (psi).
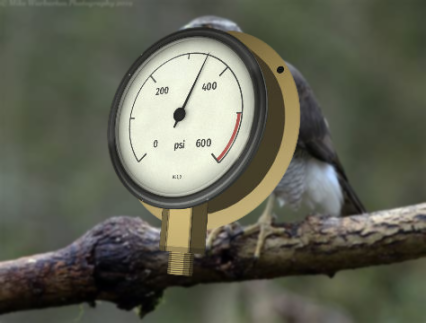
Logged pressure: 350 (psi)
